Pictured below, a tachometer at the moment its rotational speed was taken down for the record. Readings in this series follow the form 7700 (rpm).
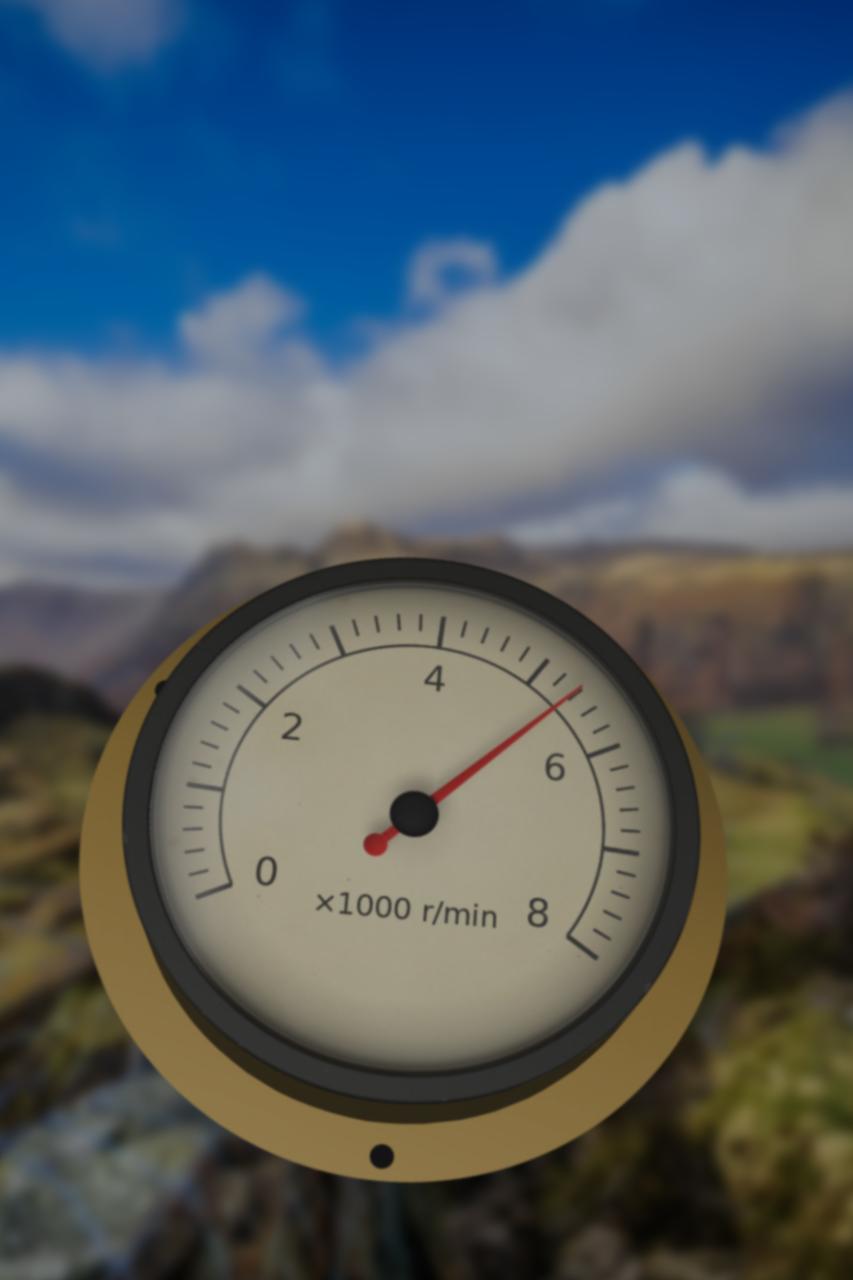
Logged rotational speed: 5400 (rpm)
